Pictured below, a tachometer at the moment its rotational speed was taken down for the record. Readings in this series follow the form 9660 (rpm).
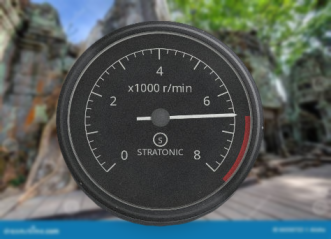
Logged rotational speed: 6600 (rpm)
